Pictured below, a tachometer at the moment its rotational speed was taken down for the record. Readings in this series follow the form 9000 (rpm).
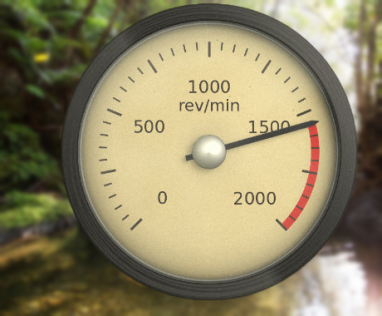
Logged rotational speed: 1550 (rpm)
